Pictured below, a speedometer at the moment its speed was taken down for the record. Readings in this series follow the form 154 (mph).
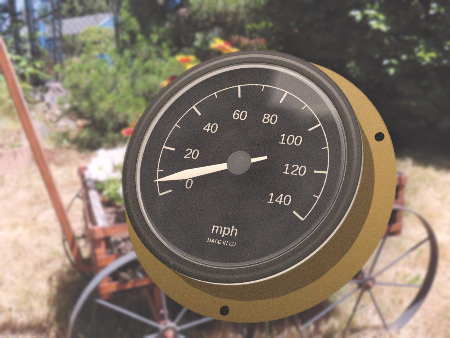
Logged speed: 5 (mph)
